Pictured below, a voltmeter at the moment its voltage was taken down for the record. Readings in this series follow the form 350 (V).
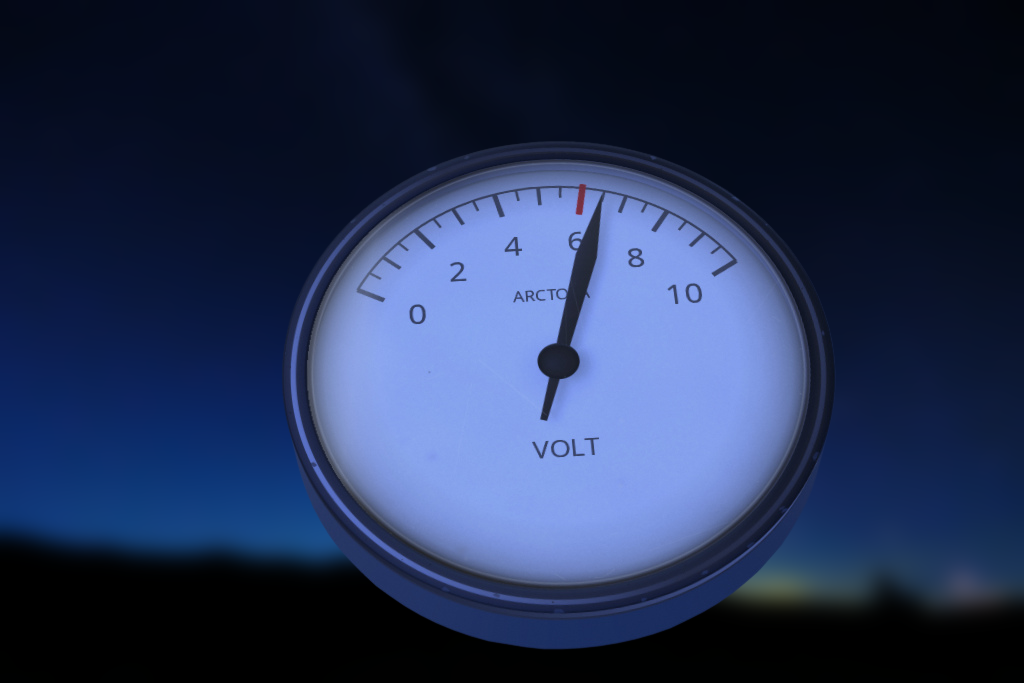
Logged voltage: 6.5 (V)
